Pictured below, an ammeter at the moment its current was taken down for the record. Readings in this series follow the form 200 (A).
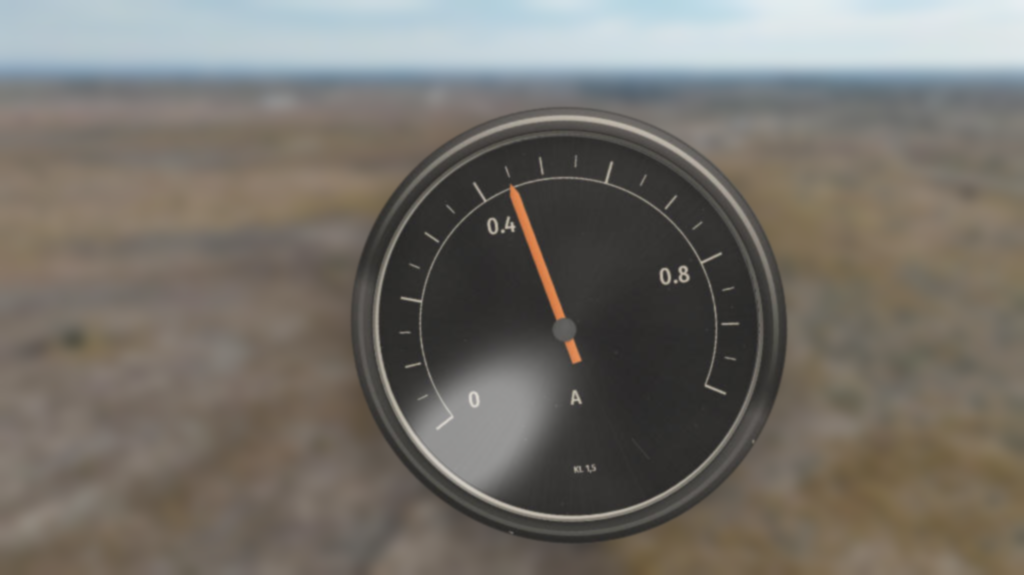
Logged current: 0.45 (A)
